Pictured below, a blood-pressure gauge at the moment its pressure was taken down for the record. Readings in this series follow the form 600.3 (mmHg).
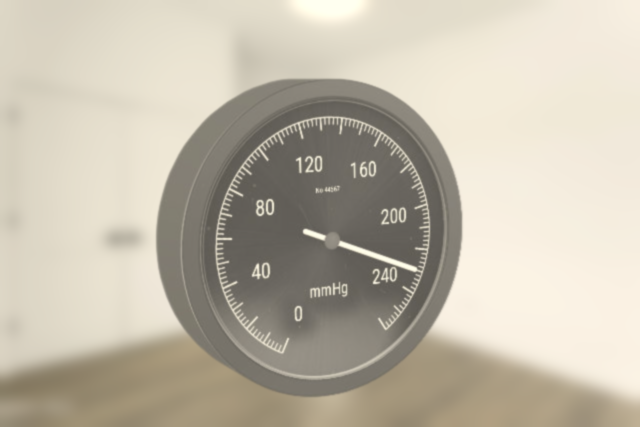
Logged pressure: 230 (mmHg)
